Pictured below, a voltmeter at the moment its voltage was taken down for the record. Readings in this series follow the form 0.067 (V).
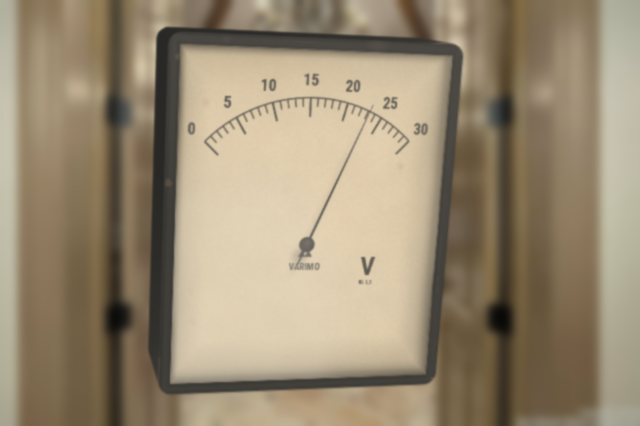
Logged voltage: 23 (V)
